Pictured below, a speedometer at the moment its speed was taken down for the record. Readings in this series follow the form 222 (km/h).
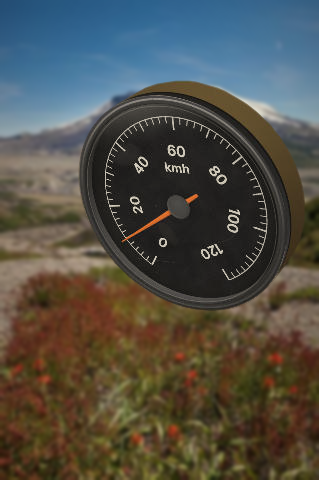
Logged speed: 10 (km/h)
